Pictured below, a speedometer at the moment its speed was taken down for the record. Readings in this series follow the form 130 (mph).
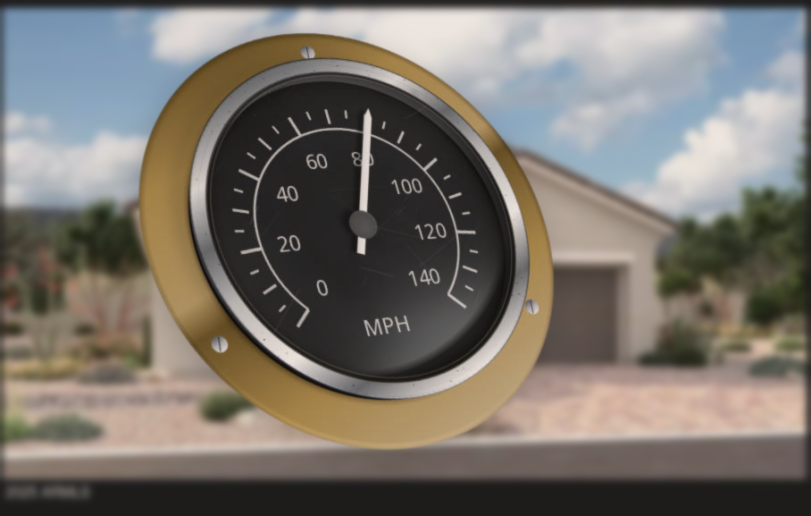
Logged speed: 80 (mph)
